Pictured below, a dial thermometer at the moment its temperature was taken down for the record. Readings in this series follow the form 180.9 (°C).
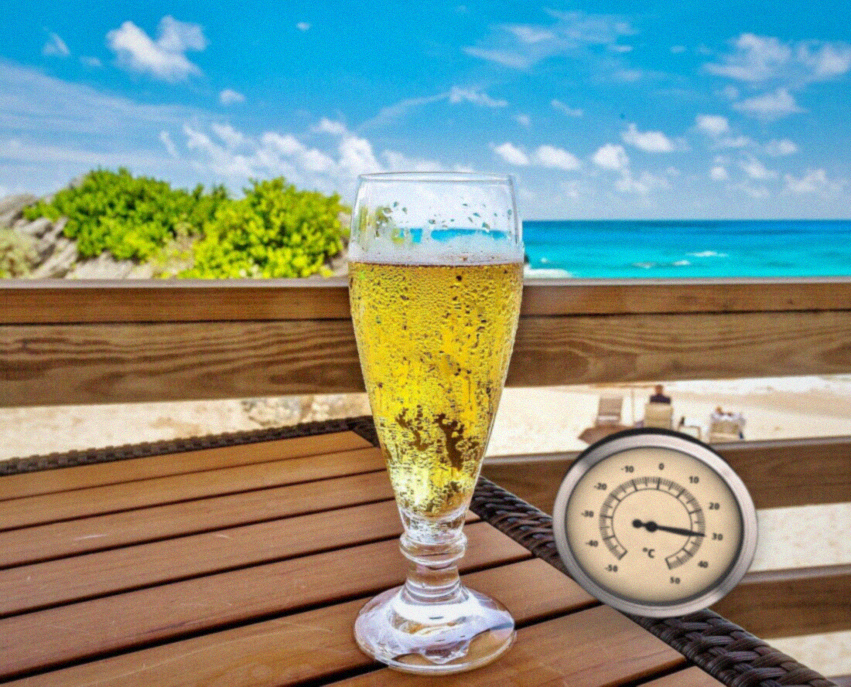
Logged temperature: 30 (°C)
